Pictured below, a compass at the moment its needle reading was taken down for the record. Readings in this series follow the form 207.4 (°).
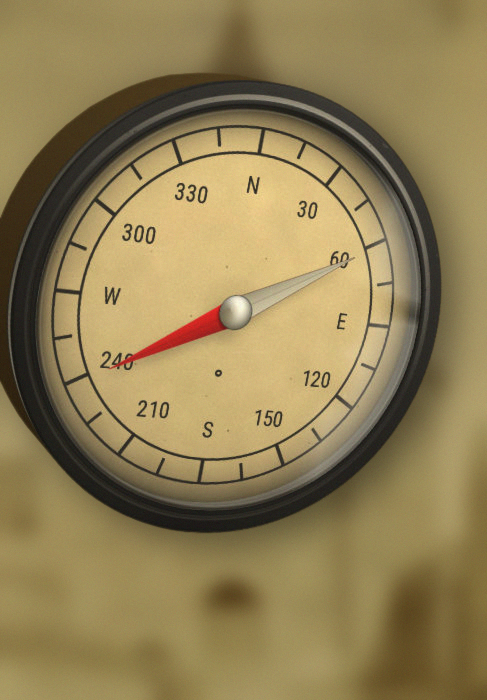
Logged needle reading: 240 (°)
